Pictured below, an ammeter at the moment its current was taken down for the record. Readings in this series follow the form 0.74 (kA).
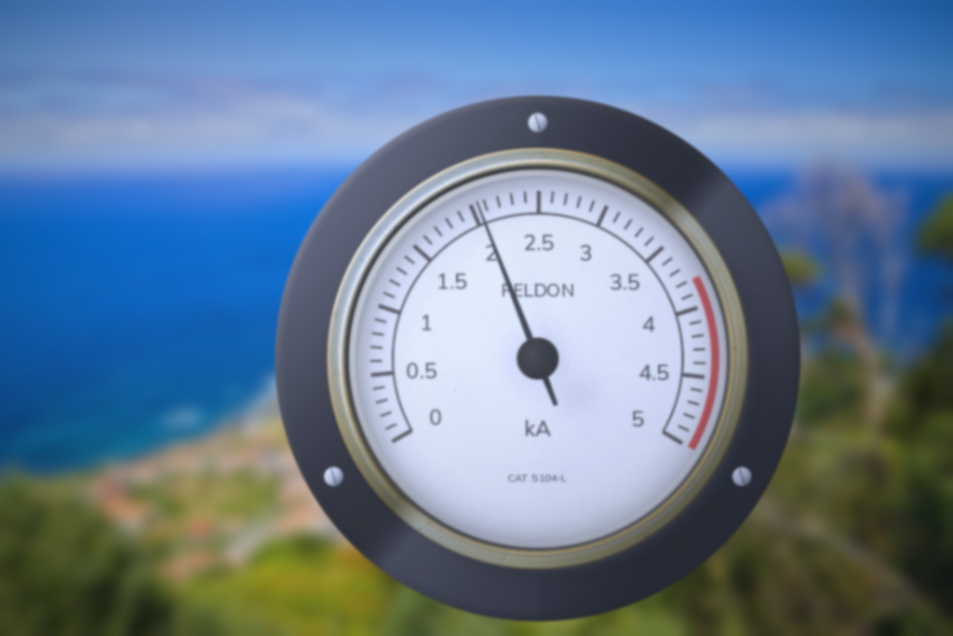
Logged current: 2.05 (kA)
